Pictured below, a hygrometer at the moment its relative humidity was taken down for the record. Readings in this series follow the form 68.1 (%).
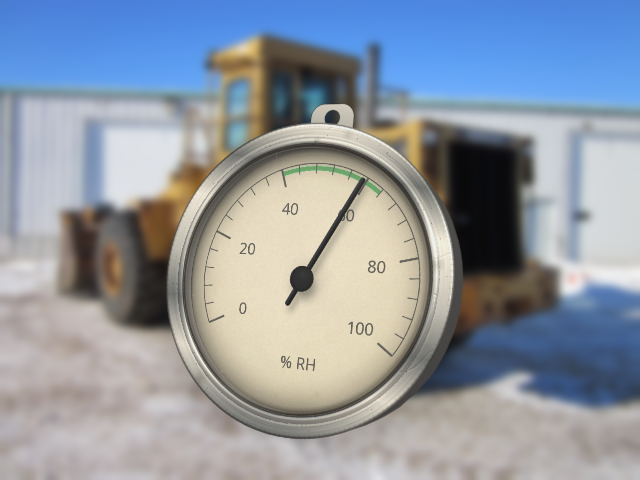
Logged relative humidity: 60 (%)
